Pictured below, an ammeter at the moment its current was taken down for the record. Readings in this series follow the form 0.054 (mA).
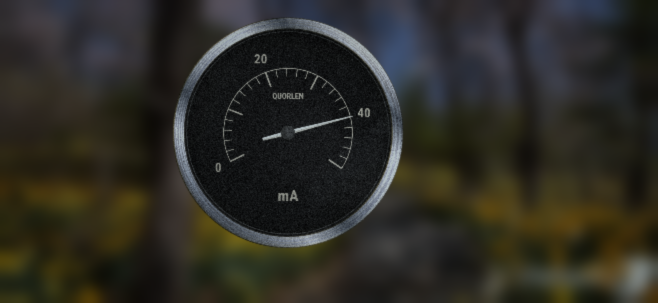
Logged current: 40 (mA)
